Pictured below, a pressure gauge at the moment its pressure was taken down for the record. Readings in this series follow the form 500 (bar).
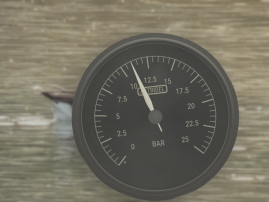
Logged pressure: 11 (bar)
